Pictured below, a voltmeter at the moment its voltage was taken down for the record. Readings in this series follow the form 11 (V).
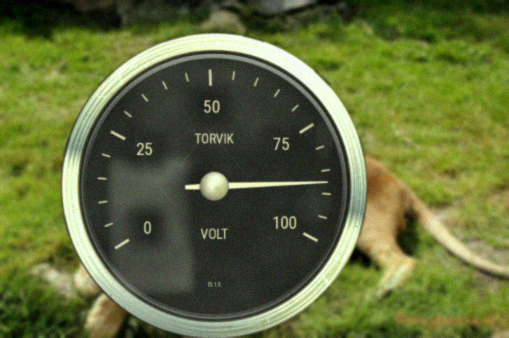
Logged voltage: 87.5 (V)
